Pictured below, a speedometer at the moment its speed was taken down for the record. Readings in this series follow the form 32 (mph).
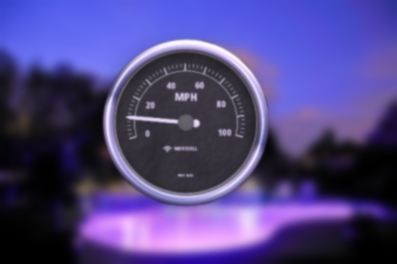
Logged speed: 10 (mph)
